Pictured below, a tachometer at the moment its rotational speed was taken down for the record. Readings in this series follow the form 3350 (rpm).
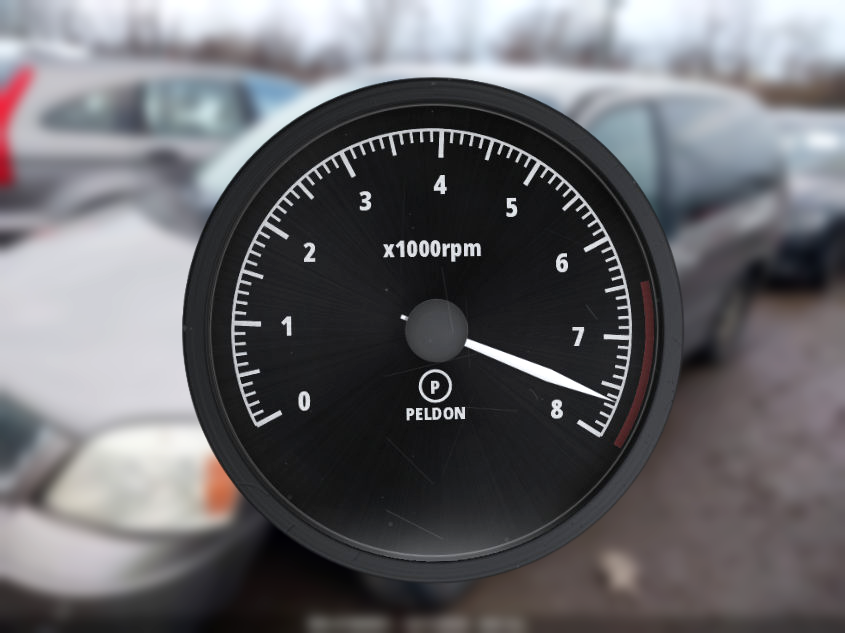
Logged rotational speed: 7650 (rpm)
